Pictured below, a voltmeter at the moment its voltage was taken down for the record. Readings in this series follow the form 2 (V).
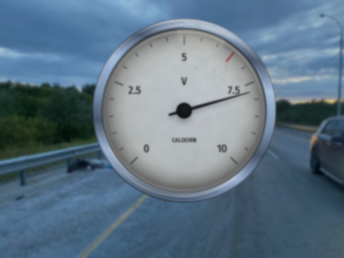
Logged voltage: 7.75 (V)
